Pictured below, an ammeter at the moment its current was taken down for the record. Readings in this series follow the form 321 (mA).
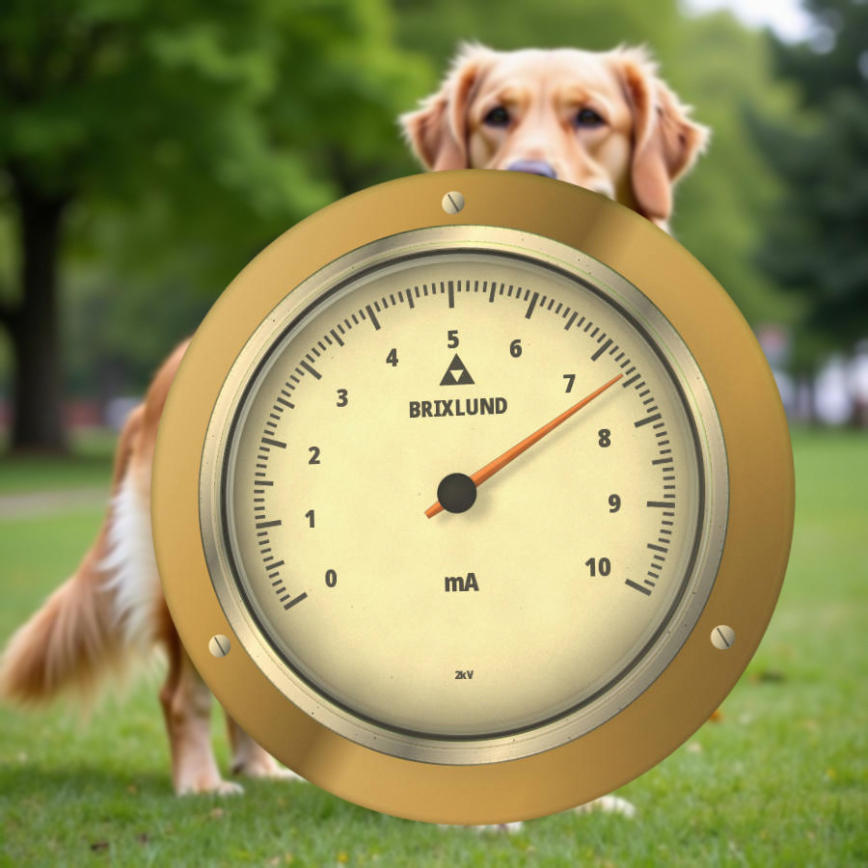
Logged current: 7.4 (mA)
